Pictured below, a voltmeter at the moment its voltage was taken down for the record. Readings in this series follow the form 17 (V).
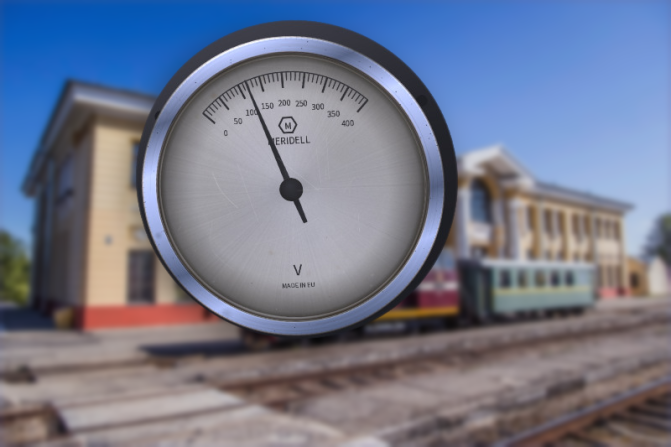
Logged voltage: 120 (V)
